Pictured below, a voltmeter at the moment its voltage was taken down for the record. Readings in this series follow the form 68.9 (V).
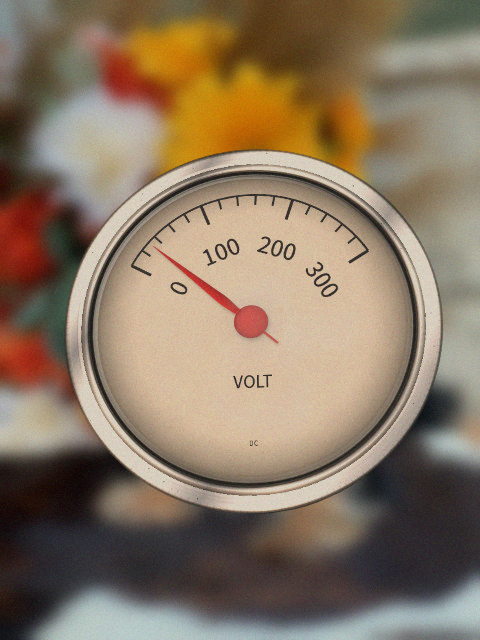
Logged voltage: 30 (V)
